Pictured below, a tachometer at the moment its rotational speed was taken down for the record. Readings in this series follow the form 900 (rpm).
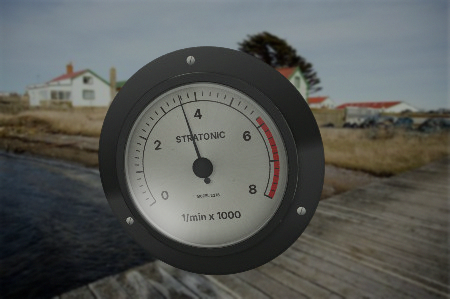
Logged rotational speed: 3600 (rpm)
